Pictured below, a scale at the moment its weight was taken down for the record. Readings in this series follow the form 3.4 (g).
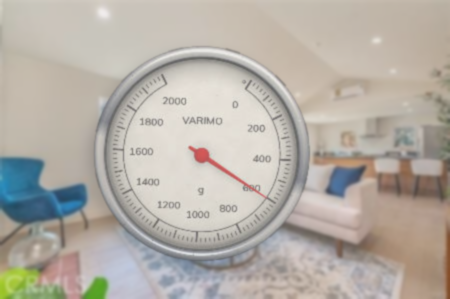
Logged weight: 600 (g)
